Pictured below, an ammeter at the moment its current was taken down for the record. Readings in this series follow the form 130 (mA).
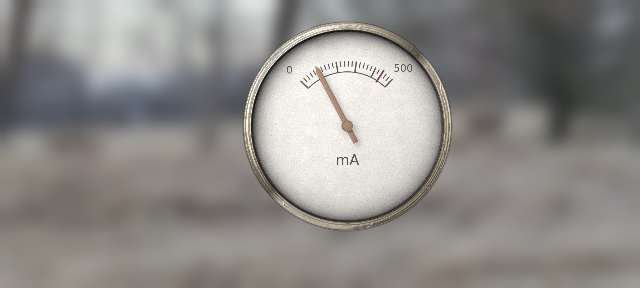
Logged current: 100 (mA)
